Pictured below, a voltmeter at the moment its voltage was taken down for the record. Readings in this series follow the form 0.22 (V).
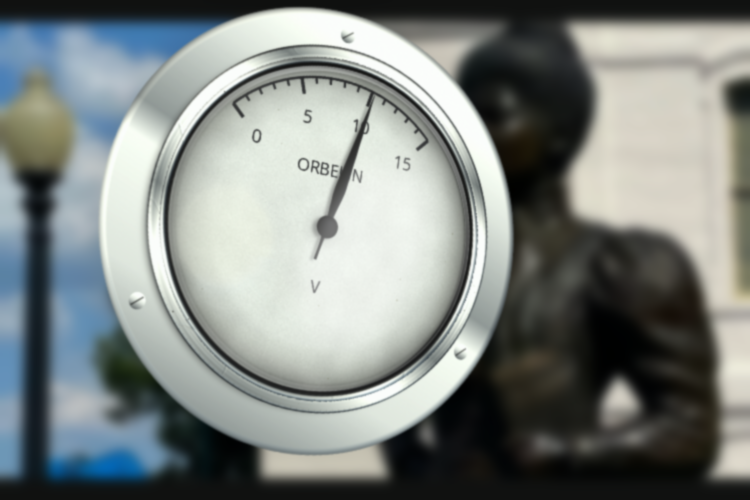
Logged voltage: 10 (V)
